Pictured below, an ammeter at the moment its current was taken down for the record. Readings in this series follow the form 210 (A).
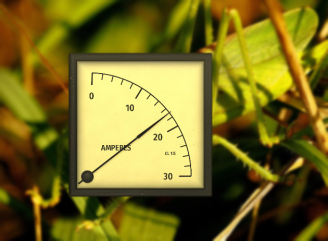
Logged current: 17 (A)
